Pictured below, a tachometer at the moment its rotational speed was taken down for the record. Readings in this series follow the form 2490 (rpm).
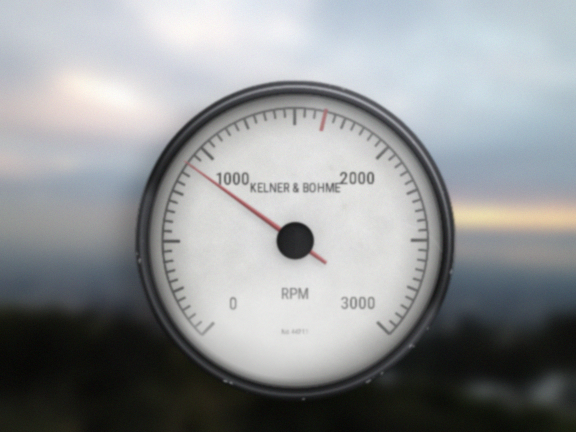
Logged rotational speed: 900 (rpm)
